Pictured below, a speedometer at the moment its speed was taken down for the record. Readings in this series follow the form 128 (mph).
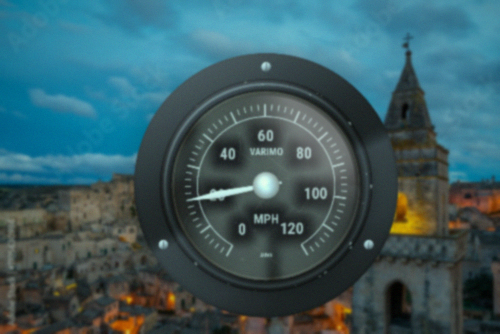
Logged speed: 20 (mph)
